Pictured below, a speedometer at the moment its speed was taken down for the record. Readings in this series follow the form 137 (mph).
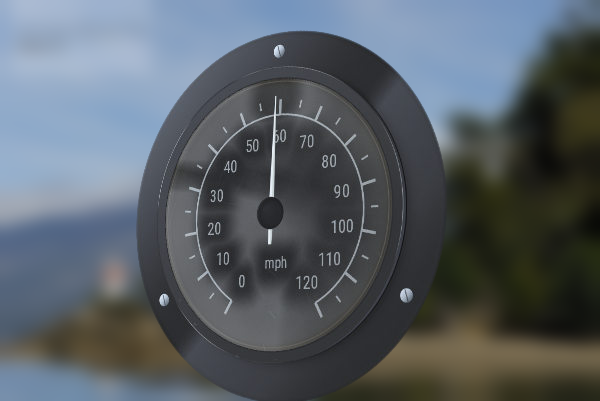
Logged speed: 60 (mph)
